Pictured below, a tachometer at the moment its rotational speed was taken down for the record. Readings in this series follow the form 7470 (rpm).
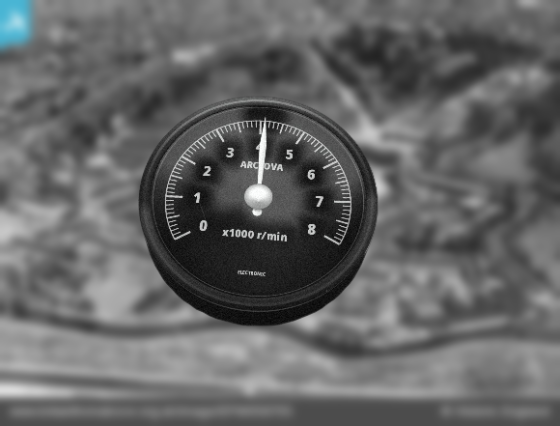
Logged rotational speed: 4100 (rpm)
